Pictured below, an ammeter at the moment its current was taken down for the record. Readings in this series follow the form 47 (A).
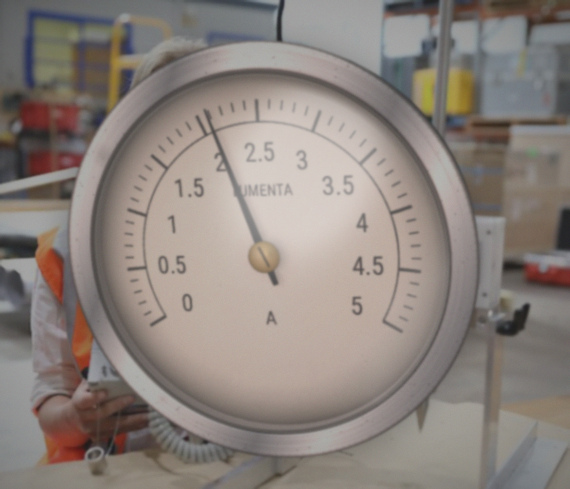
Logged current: 2.1 (A)
